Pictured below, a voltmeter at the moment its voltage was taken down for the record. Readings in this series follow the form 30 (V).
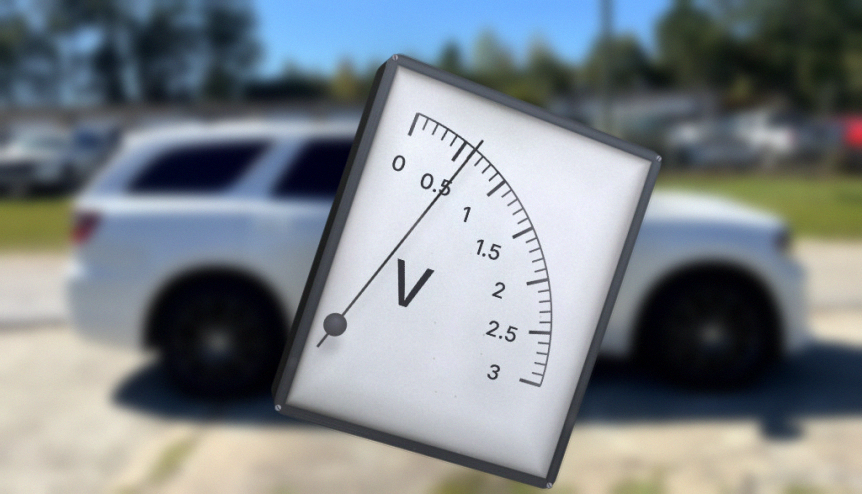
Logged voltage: 0.6 (V)
